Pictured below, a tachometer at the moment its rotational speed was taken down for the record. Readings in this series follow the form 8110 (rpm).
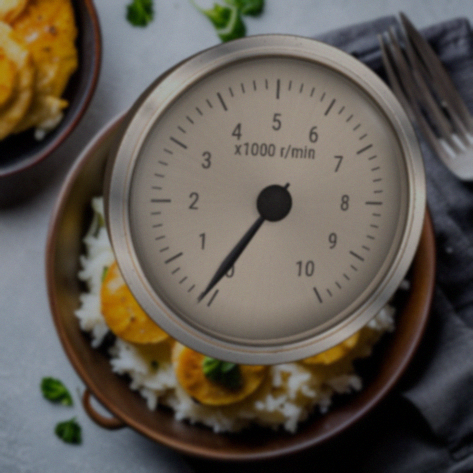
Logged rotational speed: 200 (rpm)
